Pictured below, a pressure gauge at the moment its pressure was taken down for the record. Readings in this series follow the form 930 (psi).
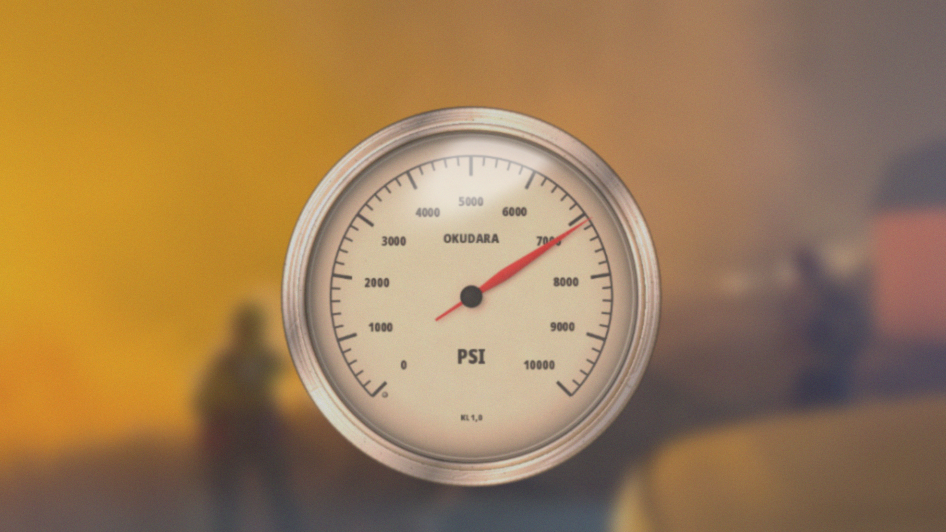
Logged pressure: 7100 (psi)
